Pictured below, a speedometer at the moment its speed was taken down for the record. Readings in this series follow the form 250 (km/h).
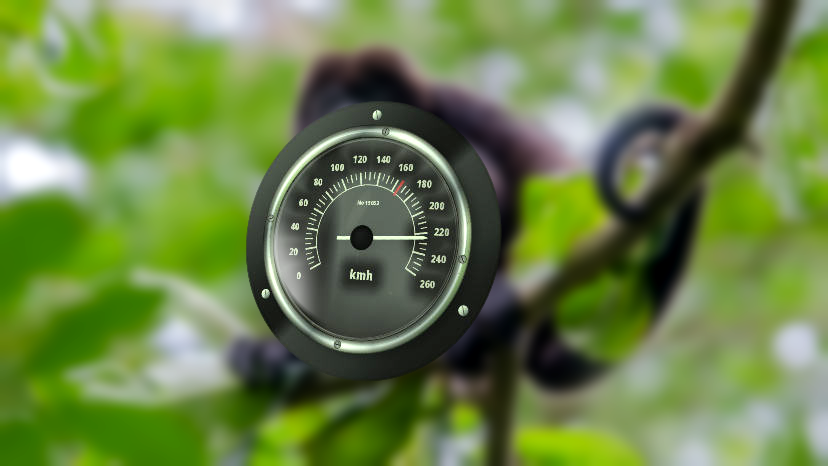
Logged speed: 225 (km/h)
